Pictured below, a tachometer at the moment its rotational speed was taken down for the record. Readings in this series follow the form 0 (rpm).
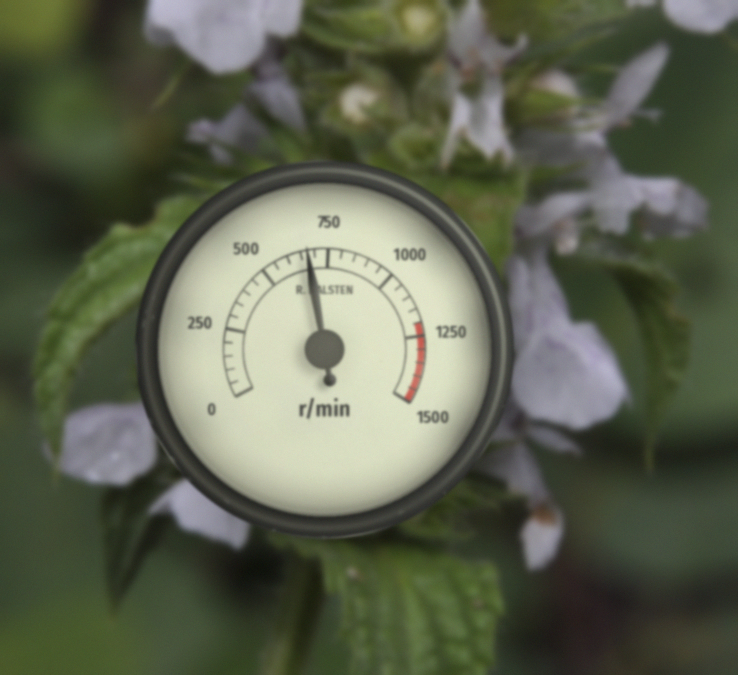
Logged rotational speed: 675 (rpm)
